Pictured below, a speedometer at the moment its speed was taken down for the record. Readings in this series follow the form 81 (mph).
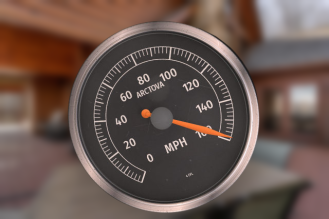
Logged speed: 158 (mph)
